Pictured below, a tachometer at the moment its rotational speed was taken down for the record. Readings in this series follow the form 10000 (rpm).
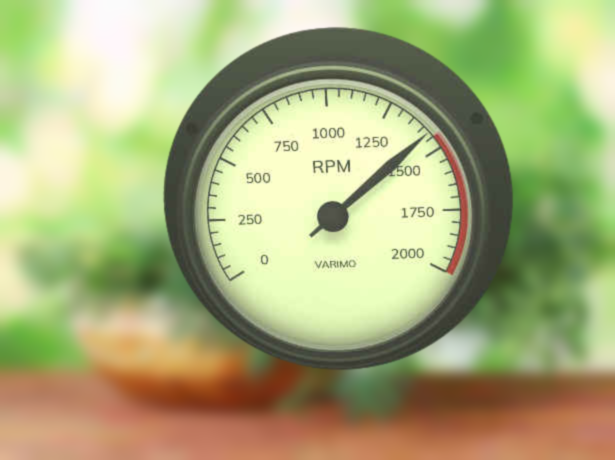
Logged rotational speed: 1425 (rpm)
